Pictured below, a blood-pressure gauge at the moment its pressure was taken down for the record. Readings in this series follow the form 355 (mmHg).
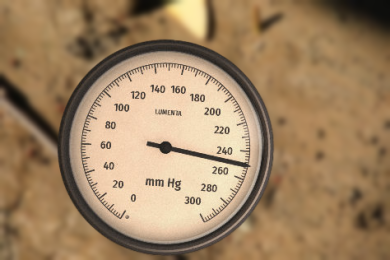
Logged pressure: 250 (mmHg)
